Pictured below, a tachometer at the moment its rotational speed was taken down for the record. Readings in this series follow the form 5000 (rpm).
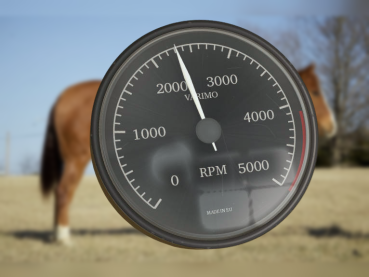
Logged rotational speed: 2300 (rpm)
